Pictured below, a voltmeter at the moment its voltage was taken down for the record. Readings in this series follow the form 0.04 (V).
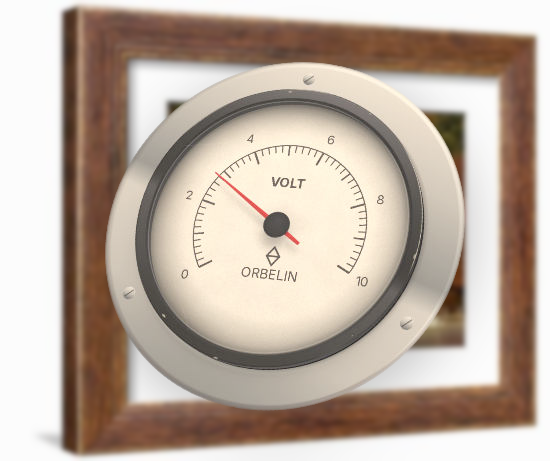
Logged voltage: 2.8 (V)
